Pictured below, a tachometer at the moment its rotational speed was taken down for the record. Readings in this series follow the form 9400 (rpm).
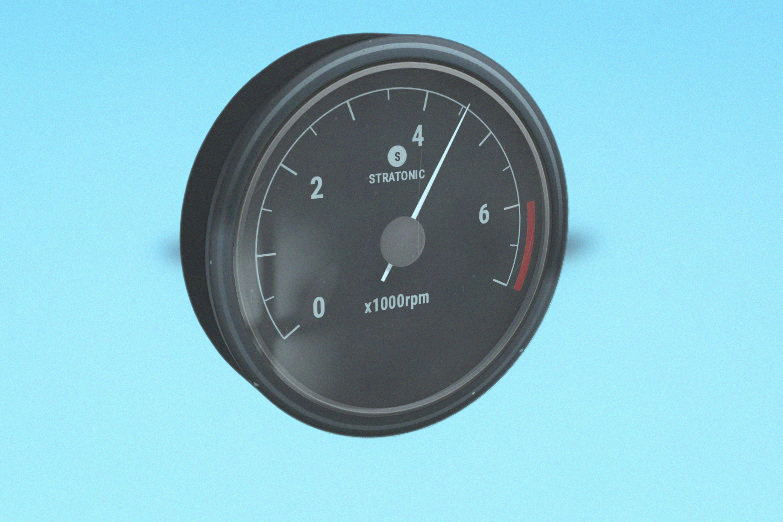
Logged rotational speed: 4500 (rpm)
